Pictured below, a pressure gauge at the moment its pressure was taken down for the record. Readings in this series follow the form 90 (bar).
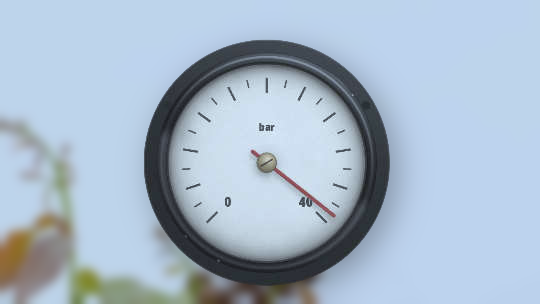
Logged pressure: 39 (bar)
